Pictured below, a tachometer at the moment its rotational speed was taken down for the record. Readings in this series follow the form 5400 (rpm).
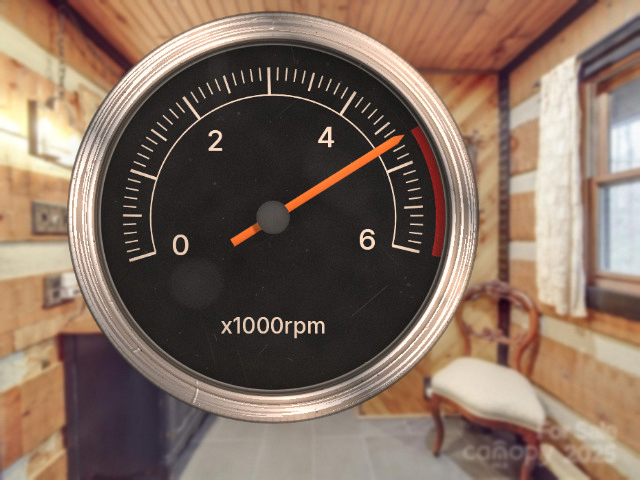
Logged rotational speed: 4700 (rpm)
